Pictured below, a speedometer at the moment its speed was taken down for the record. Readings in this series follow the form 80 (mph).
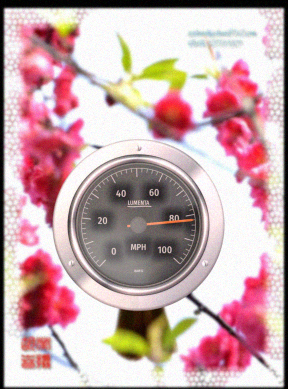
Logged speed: 82 (mph)
